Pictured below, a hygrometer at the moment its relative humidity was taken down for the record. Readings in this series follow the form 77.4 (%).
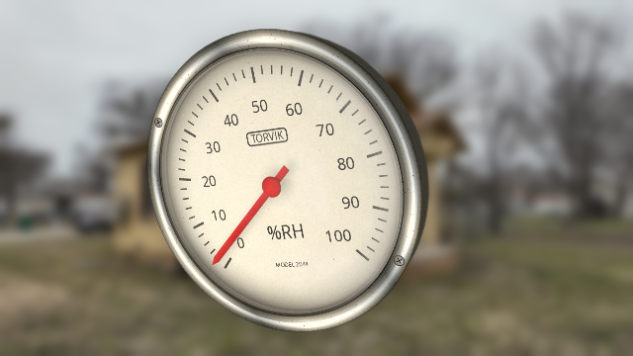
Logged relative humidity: 2 (%)
